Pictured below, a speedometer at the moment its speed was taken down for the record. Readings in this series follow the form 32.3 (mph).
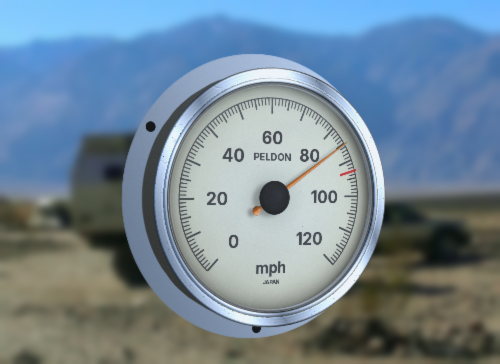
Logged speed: 85 (mph)
